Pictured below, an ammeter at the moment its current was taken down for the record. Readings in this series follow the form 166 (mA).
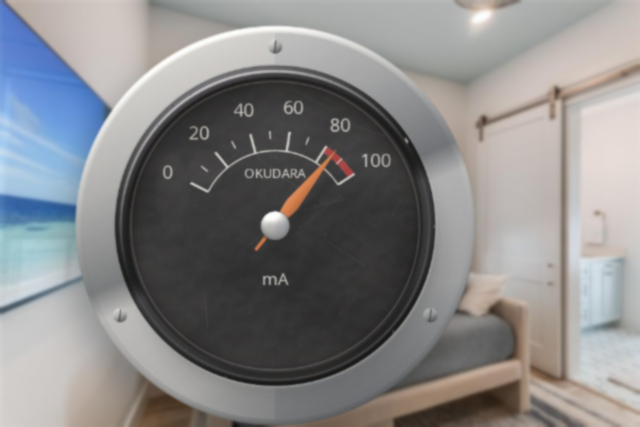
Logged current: 85 (mA)
